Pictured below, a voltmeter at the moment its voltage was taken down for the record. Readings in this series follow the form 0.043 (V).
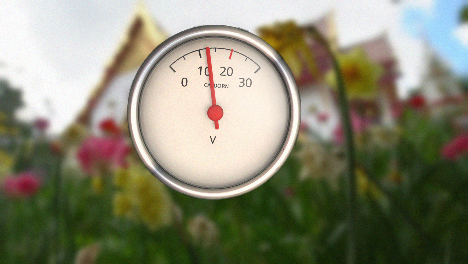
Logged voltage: 12.5 (V)
